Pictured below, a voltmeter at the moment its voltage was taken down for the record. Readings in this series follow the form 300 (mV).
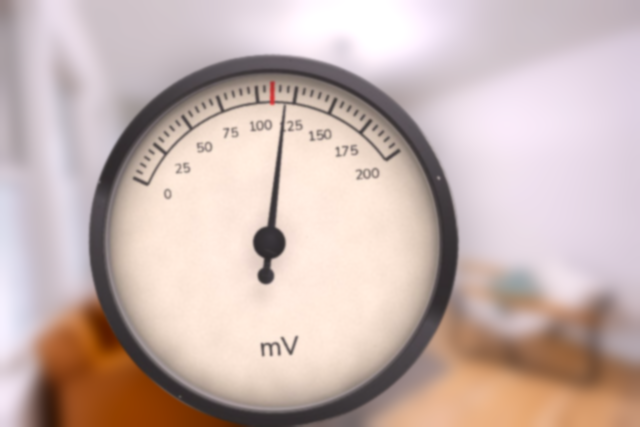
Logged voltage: 120 (mV)
